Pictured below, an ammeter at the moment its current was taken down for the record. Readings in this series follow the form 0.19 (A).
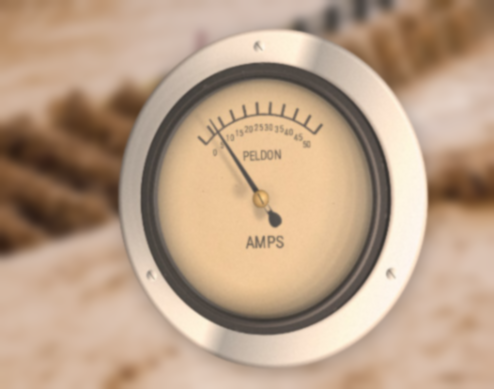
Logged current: 7.5 (A)
